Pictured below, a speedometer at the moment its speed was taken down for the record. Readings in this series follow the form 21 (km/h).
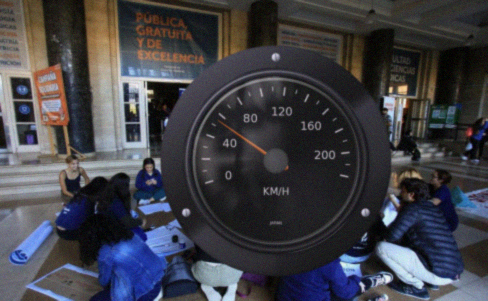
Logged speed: 55 (km/h)
